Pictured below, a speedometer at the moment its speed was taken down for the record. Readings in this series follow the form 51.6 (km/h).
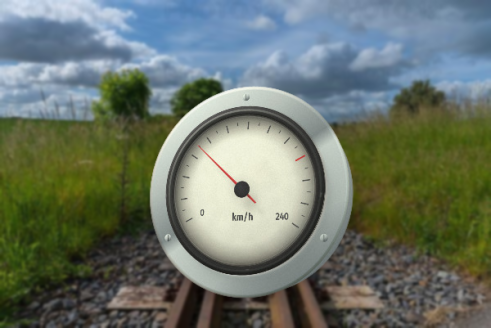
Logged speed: 70 (km/h)
